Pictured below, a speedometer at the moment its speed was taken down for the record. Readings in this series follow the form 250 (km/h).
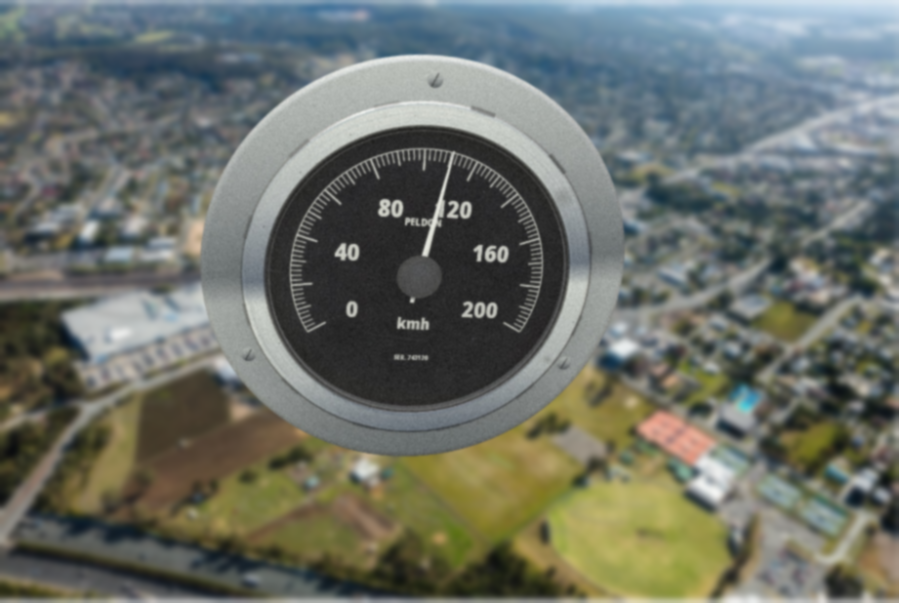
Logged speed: 110 (km/h)
